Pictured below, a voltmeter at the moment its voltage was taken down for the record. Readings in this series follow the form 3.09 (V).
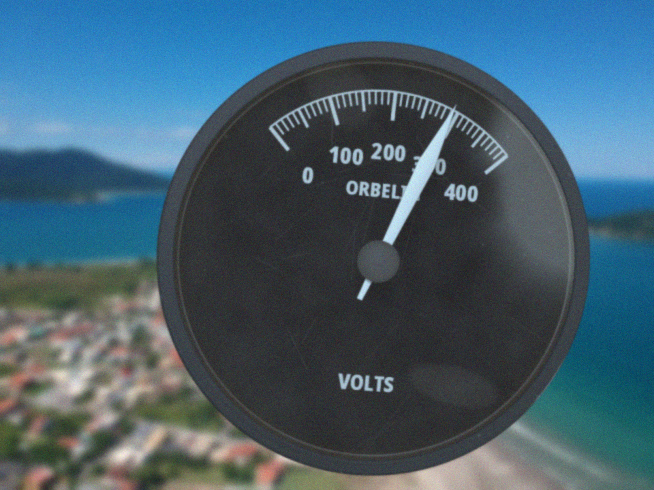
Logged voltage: 290 (V)
